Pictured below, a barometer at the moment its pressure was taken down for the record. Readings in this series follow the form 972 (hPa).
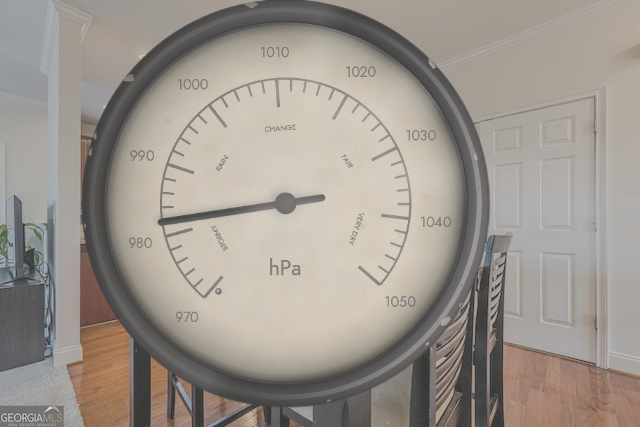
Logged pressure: 982 (hPa)
